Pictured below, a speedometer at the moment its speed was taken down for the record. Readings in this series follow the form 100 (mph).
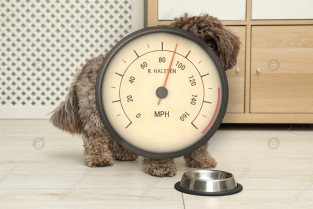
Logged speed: 90 (mph)
